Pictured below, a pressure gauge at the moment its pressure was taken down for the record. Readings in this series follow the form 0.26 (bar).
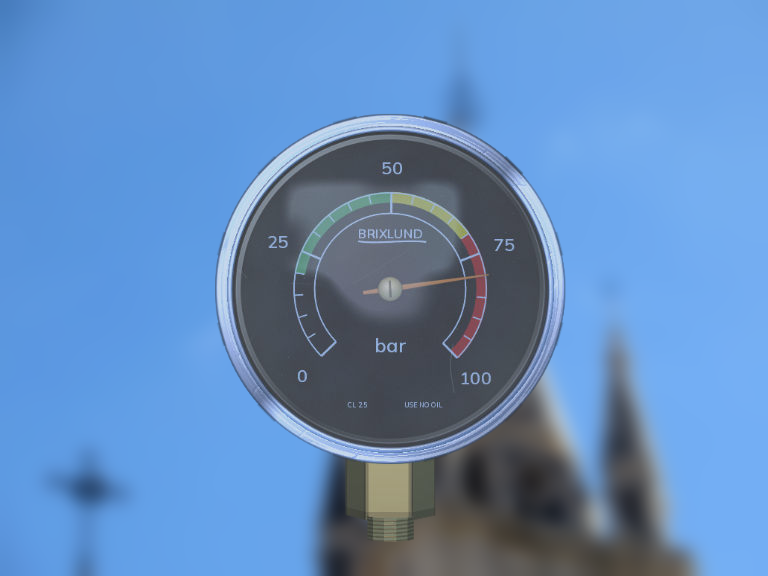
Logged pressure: 80 (bar)
